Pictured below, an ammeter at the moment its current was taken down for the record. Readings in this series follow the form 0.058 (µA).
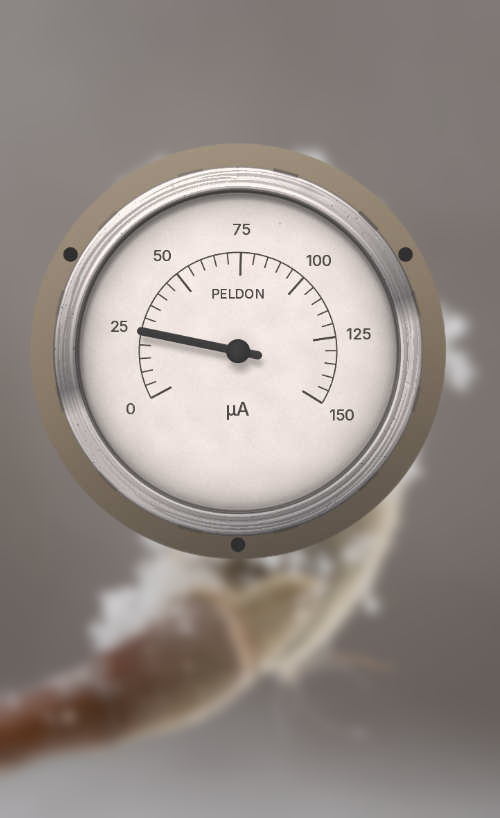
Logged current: 25 (µA)
